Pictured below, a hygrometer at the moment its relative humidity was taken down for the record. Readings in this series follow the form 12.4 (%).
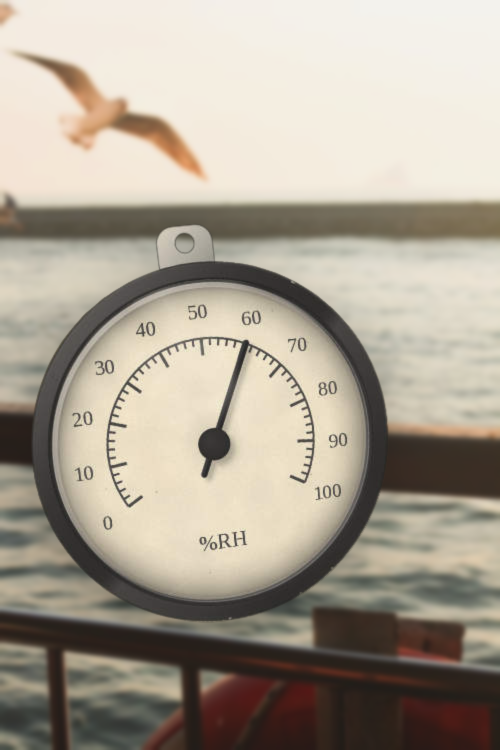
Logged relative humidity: 60 (%)
